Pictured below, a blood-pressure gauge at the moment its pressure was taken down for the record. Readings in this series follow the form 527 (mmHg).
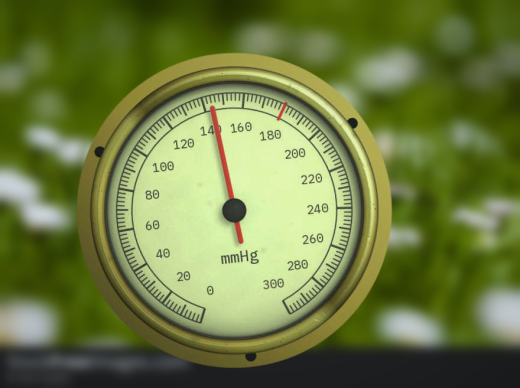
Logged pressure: 144 (mmHg)
